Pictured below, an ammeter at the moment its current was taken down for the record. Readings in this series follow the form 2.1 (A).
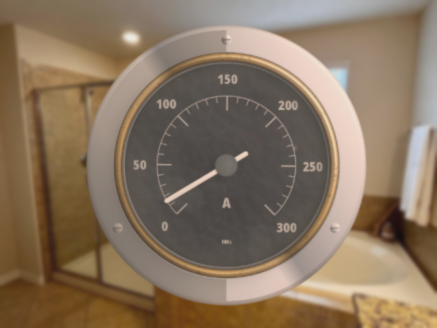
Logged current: 15 (A)
